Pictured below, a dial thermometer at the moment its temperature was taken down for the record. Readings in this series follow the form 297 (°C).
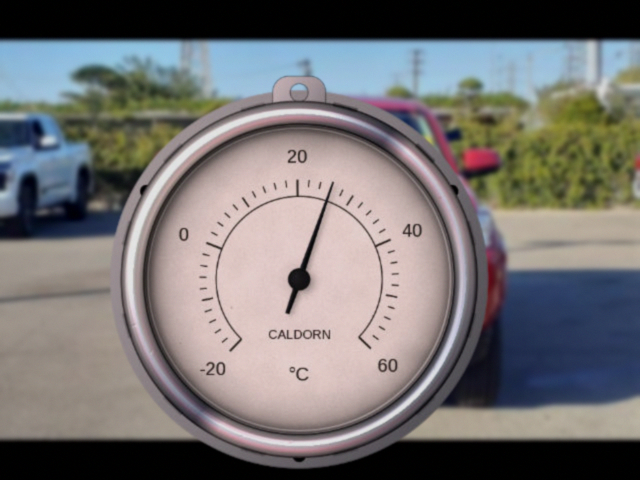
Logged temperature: 26 (°C)
